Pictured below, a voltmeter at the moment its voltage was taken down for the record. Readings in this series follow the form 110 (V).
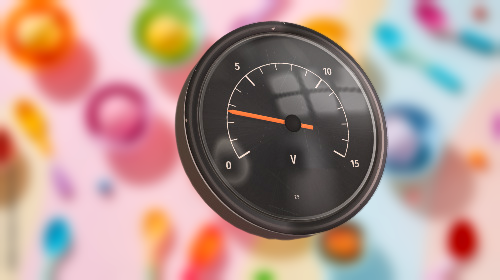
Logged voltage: 2.5 (V)
